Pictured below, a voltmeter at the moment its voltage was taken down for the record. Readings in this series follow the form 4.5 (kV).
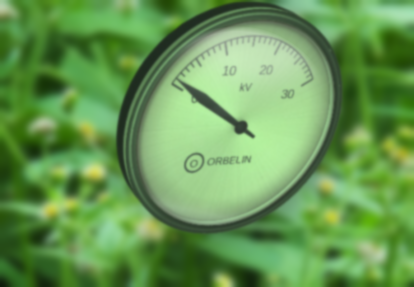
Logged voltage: 1 (kV)
